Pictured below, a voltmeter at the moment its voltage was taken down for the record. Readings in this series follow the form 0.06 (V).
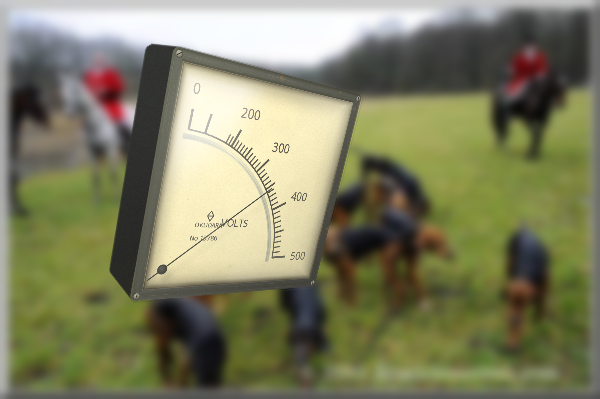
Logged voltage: 350 (V)
